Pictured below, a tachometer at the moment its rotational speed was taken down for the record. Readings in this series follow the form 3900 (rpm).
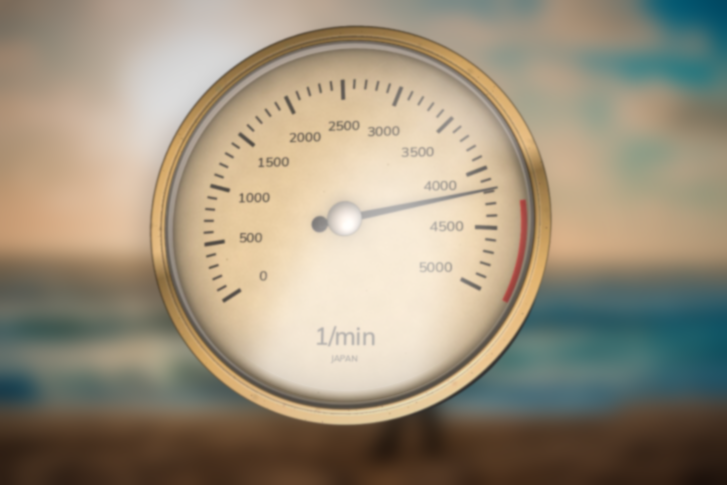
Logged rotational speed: 4200 (rpm)
